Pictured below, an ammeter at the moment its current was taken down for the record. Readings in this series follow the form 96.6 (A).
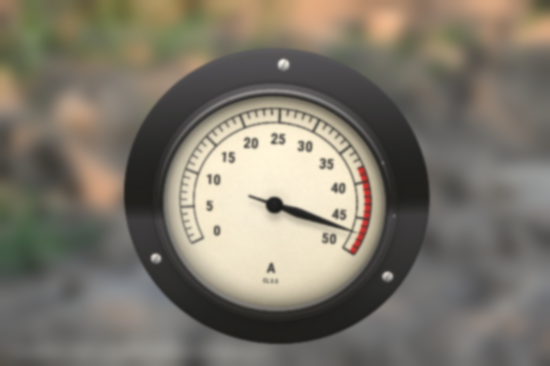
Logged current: 47 (A)
